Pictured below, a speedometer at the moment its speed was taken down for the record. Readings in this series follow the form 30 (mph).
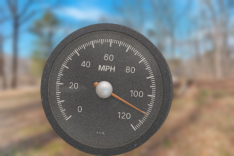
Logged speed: 110 (mph)
